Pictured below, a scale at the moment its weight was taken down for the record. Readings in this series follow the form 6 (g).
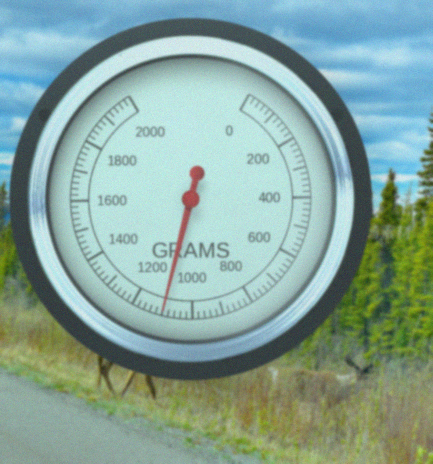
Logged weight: 1100 (g)
